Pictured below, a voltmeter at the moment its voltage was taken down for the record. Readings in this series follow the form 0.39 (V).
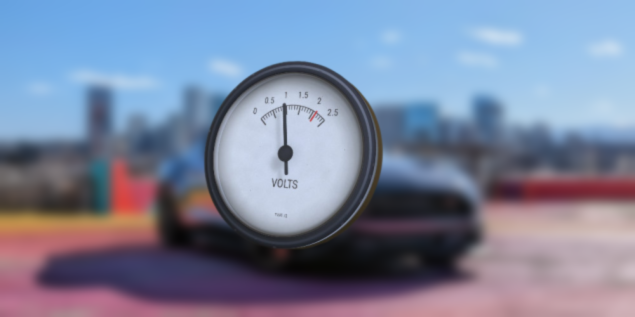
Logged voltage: 1 (V)
